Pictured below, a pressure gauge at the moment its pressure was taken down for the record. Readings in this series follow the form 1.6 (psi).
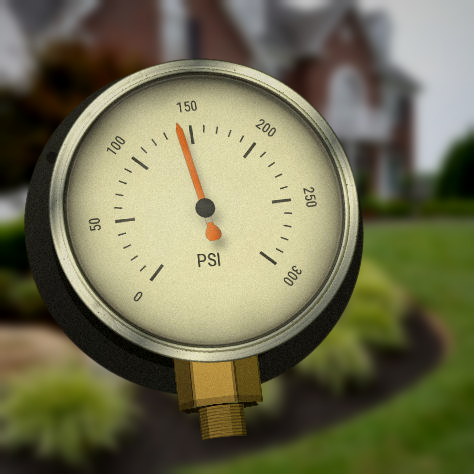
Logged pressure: 140 (psi)
